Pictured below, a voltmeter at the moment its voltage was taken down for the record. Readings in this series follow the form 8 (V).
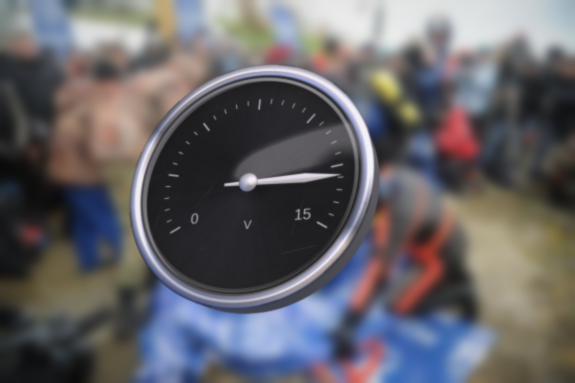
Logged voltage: 13 (V)
